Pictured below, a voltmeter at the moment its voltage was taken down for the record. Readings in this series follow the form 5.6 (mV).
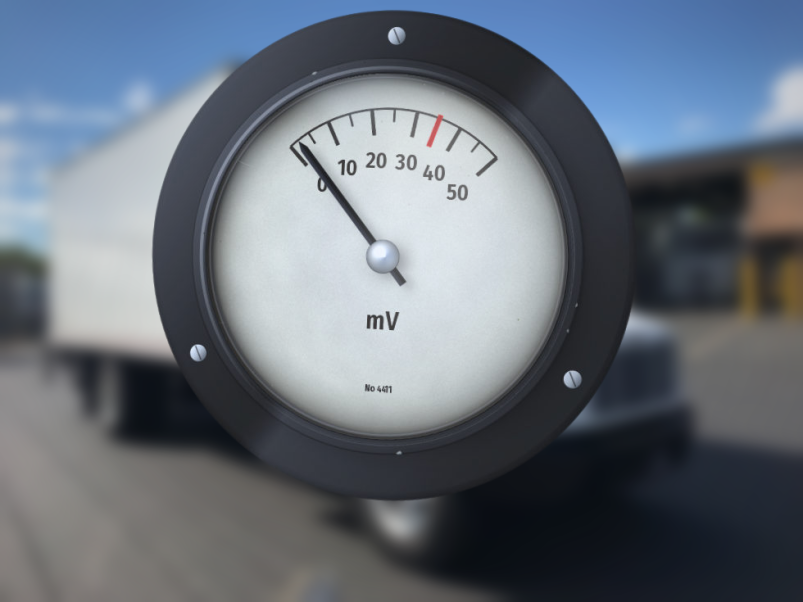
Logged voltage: 2.5 (mV)
